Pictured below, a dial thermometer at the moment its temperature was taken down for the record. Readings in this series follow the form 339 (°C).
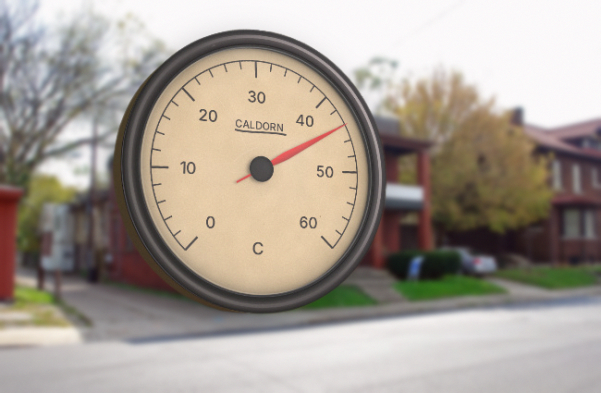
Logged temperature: 44 (°C)
